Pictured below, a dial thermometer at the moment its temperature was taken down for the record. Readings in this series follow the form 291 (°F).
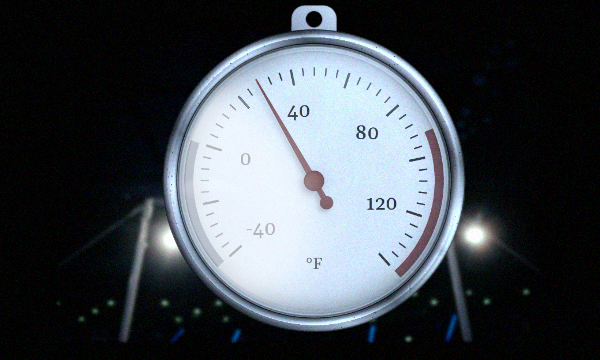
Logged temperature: 28 (°F)
